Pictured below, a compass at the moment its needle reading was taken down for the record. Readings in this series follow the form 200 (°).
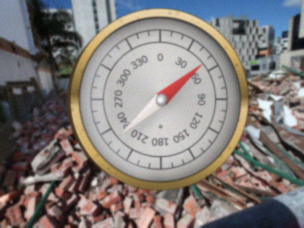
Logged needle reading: 50 (°)
